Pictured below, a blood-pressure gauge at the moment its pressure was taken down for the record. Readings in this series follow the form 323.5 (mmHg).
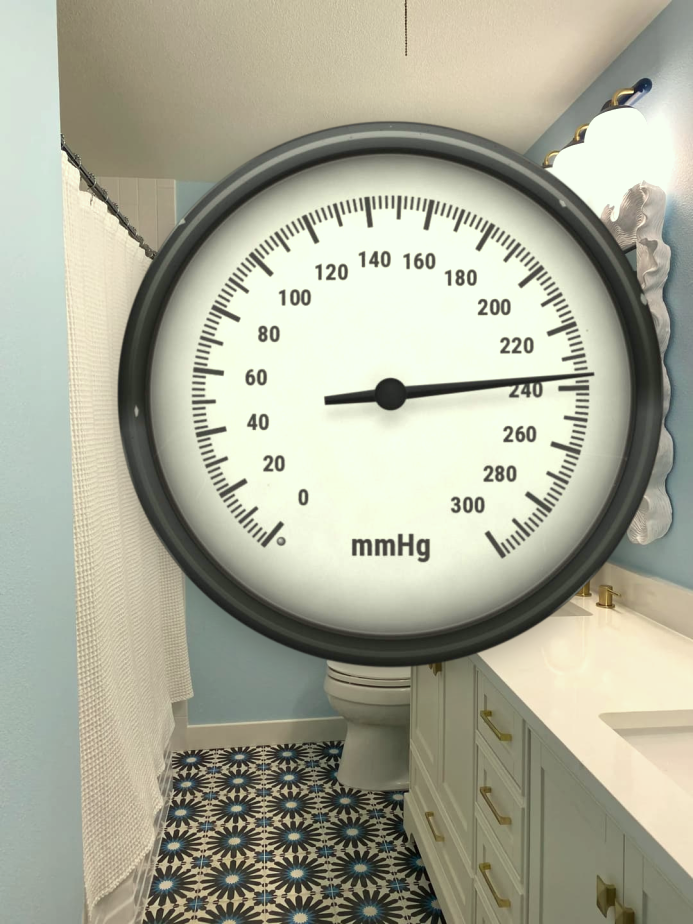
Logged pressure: 236 (mmHg)
